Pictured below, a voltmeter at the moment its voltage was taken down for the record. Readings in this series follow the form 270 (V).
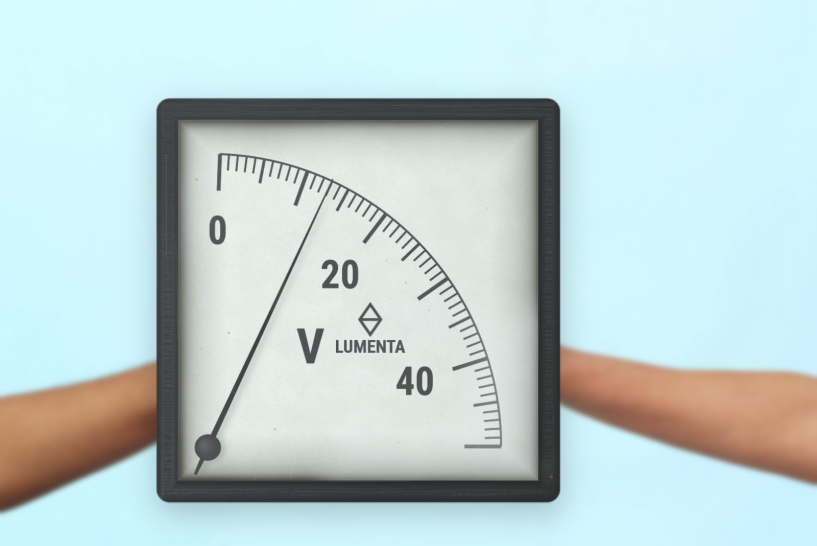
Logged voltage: 13 (V)
